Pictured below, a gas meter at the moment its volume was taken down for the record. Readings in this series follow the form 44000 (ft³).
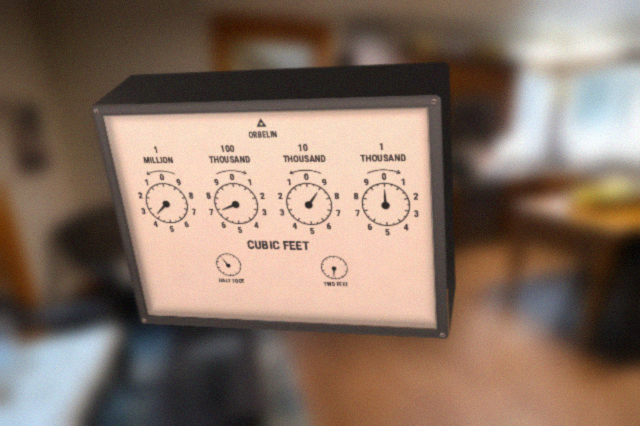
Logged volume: 369000 (ft³)
